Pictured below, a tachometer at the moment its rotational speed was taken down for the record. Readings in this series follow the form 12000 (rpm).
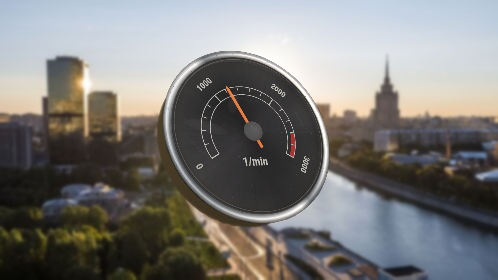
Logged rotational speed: 1200 (rpm)
